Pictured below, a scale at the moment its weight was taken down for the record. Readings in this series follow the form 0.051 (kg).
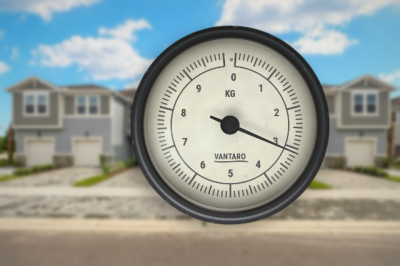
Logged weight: 3.1 (kg)
